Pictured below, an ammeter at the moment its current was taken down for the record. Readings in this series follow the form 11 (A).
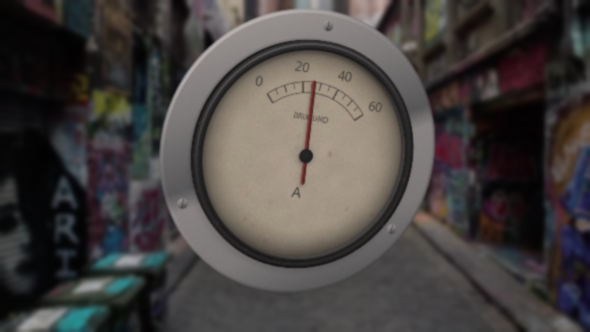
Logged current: 25 (A)
